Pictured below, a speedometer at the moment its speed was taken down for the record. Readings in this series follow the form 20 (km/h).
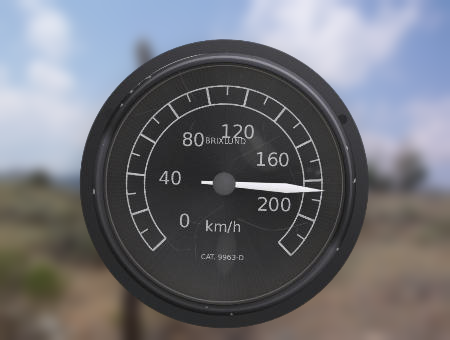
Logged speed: 185 (km/h)
